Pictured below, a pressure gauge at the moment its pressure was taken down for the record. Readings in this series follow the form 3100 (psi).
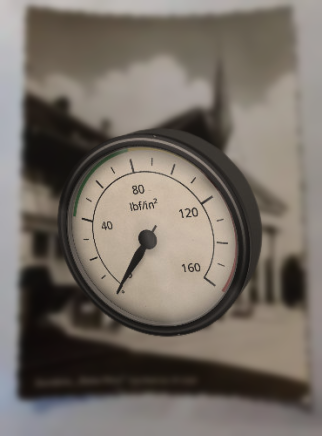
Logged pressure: 0 (psi)
